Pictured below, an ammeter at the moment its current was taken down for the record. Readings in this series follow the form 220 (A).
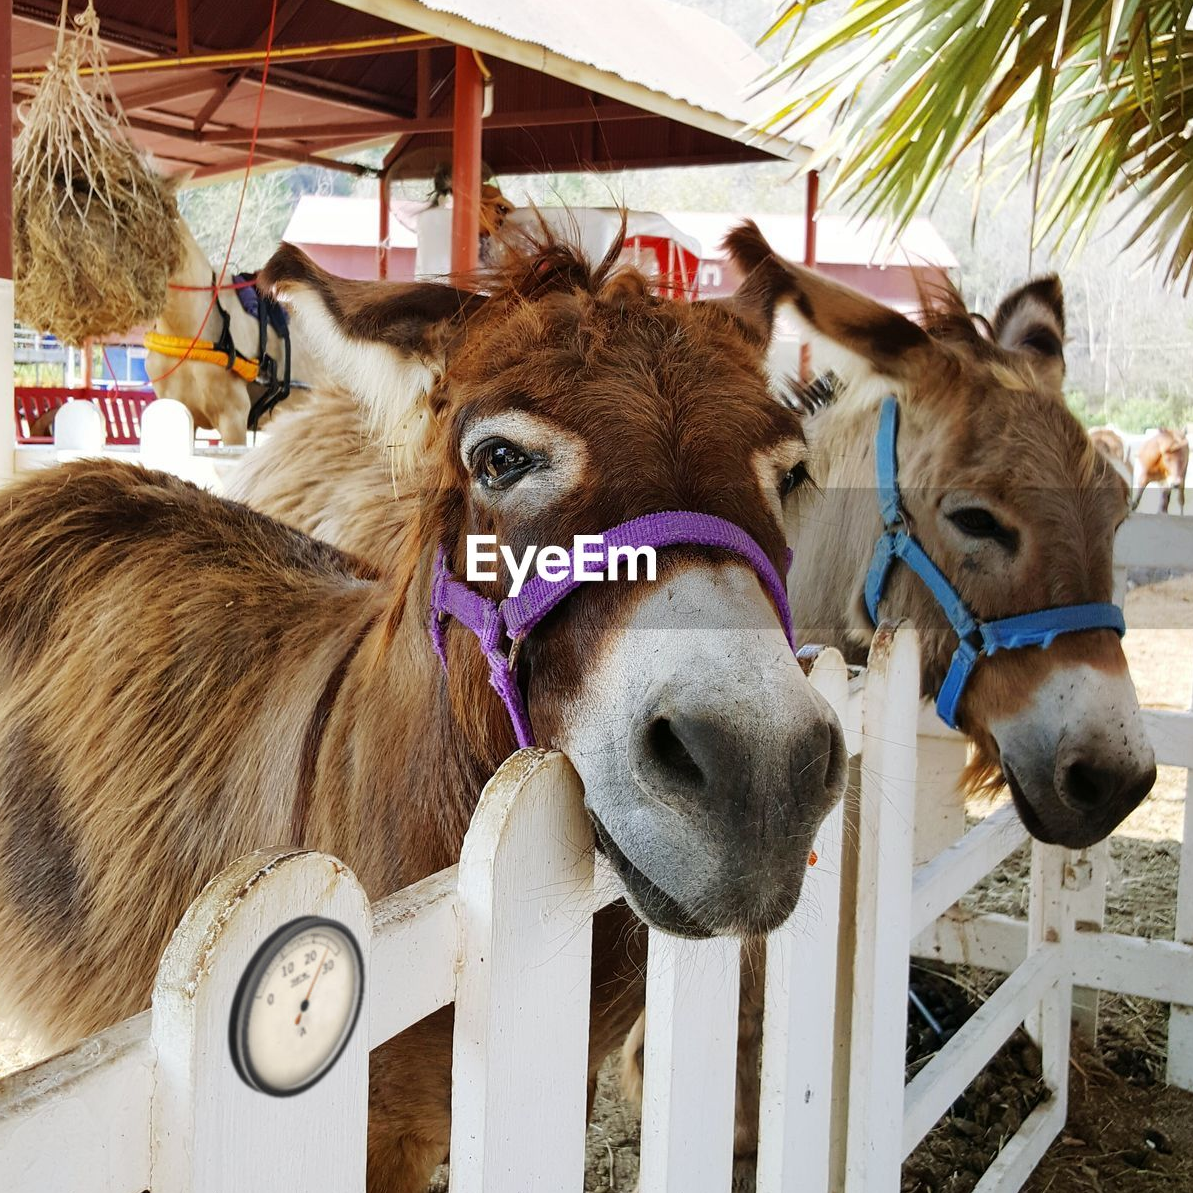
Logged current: 25 (A)
